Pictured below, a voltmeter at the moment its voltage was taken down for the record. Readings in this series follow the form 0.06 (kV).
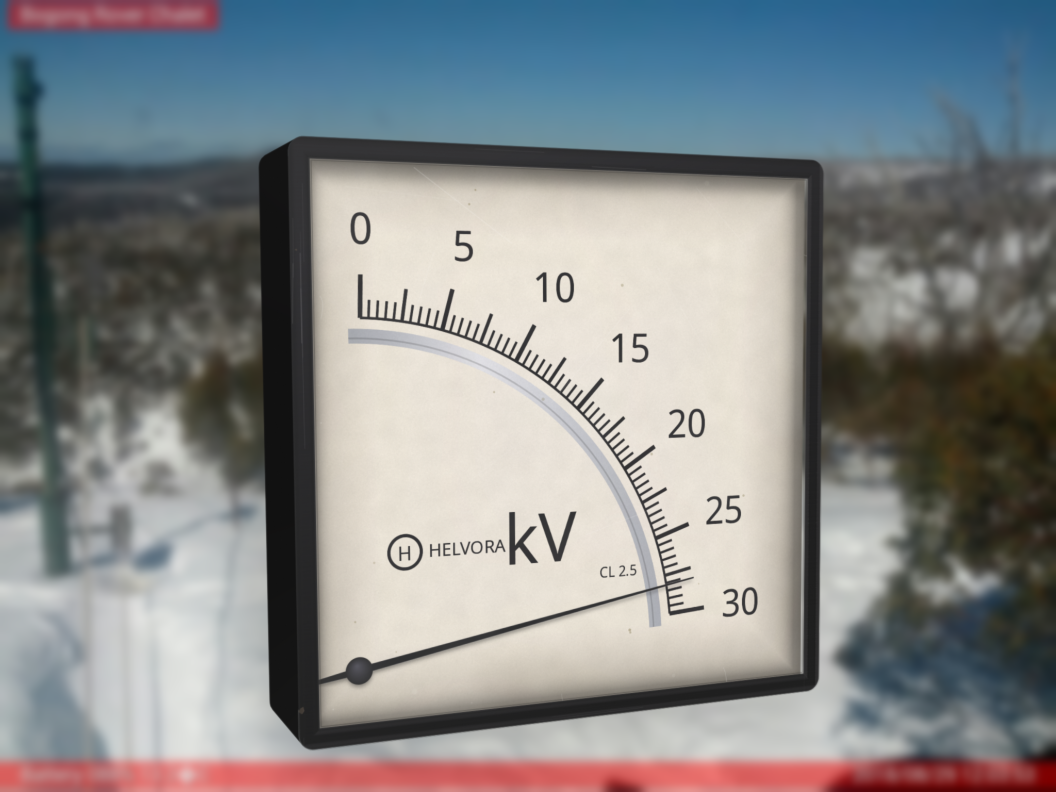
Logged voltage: 28 (kV)
